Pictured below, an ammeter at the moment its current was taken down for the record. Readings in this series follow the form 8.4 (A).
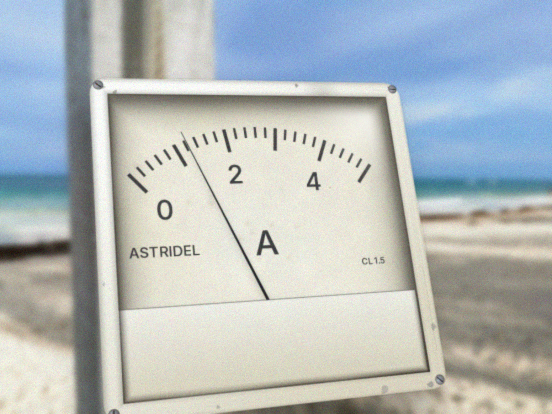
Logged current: 1.2 (A)
